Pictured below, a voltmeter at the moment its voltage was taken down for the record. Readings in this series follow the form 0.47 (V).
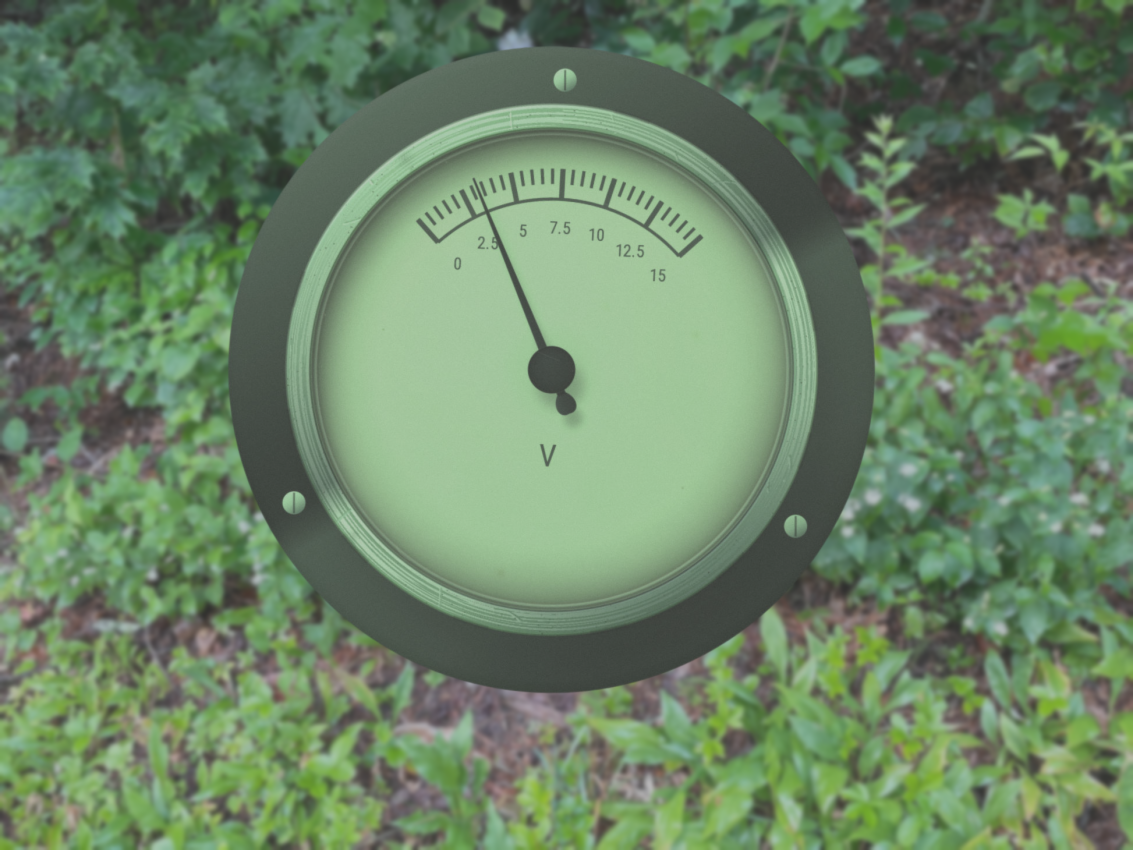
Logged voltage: 3.25 (V)
